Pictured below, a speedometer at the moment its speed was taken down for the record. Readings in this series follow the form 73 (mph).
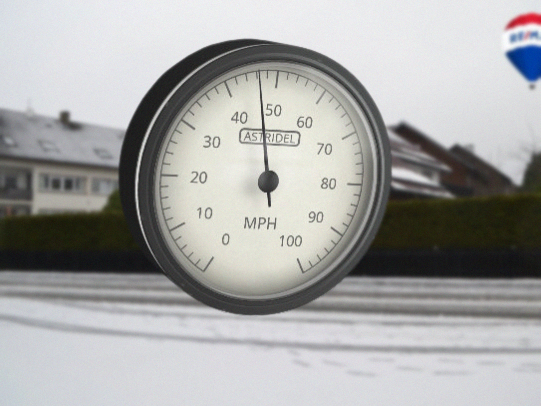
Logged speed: 46 (mph)
